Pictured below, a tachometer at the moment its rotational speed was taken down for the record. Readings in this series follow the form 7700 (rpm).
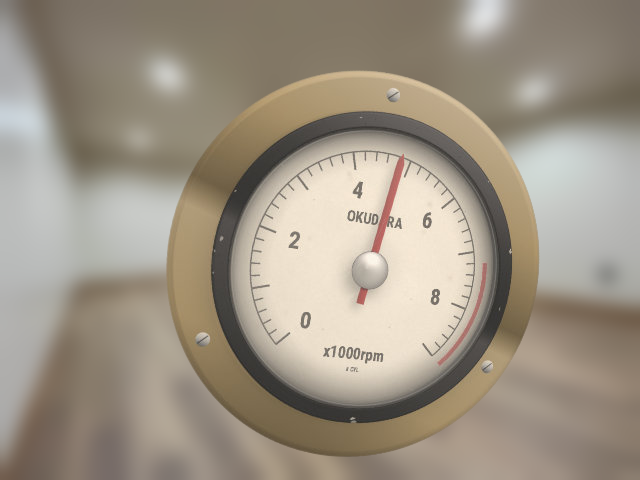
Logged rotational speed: 4800 (rpm)
